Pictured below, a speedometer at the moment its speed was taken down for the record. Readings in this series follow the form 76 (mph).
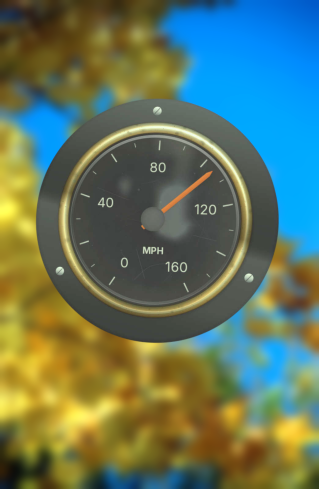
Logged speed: 105 (mph)
